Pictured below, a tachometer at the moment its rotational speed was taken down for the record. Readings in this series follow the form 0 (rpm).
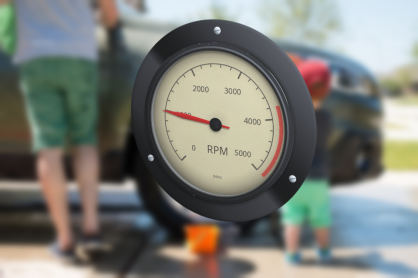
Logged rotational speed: 1000 (rpm)
